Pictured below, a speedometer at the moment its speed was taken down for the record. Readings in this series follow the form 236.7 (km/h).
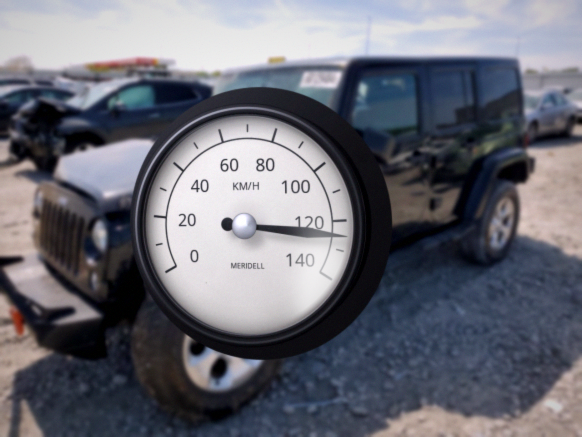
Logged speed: 125 (km/h)
